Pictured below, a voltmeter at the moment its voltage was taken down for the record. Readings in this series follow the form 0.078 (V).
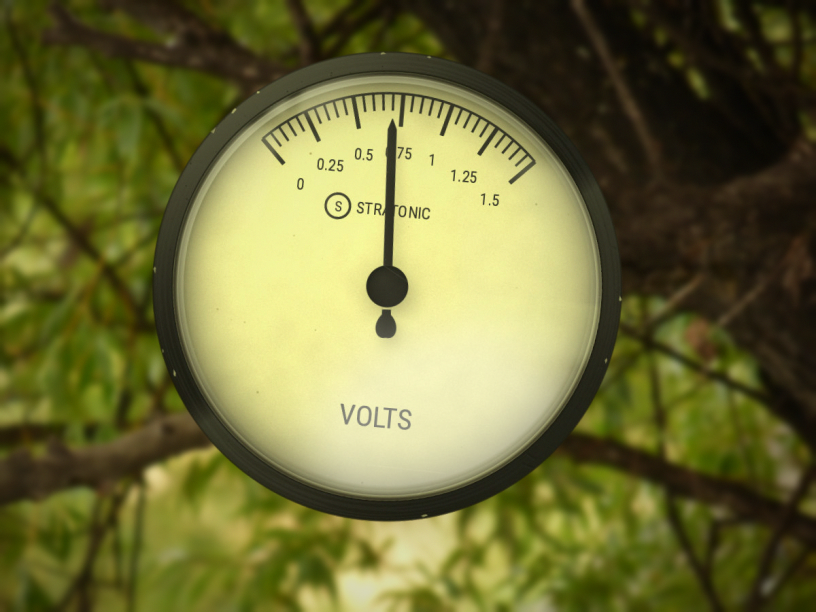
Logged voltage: 0.7 (V)
